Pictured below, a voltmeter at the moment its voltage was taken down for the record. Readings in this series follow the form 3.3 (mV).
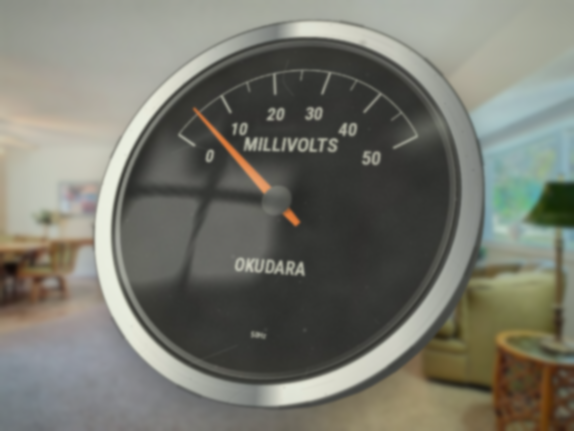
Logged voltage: 5 (mV)
